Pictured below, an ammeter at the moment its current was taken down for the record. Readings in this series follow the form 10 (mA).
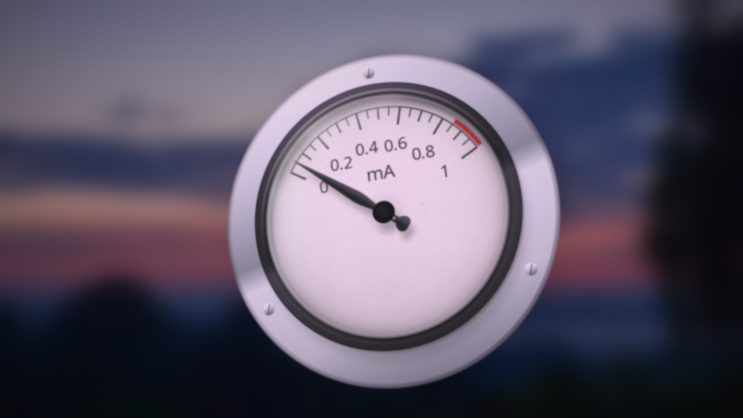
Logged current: 0.05 (mA)
